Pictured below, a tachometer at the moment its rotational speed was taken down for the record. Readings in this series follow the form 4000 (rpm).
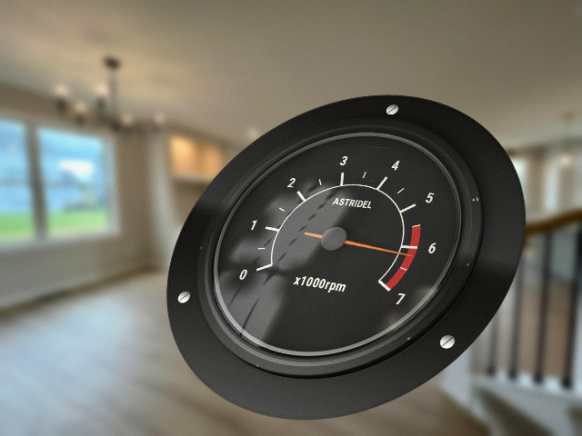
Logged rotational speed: 6250 (rpm)
